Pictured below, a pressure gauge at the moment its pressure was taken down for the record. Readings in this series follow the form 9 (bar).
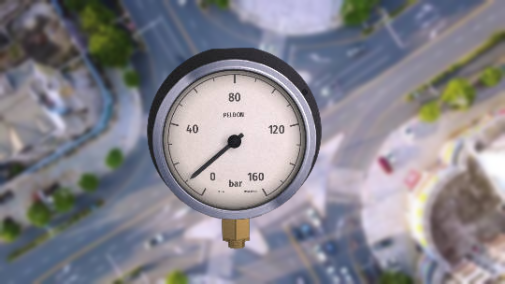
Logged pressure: 10 (bar)
